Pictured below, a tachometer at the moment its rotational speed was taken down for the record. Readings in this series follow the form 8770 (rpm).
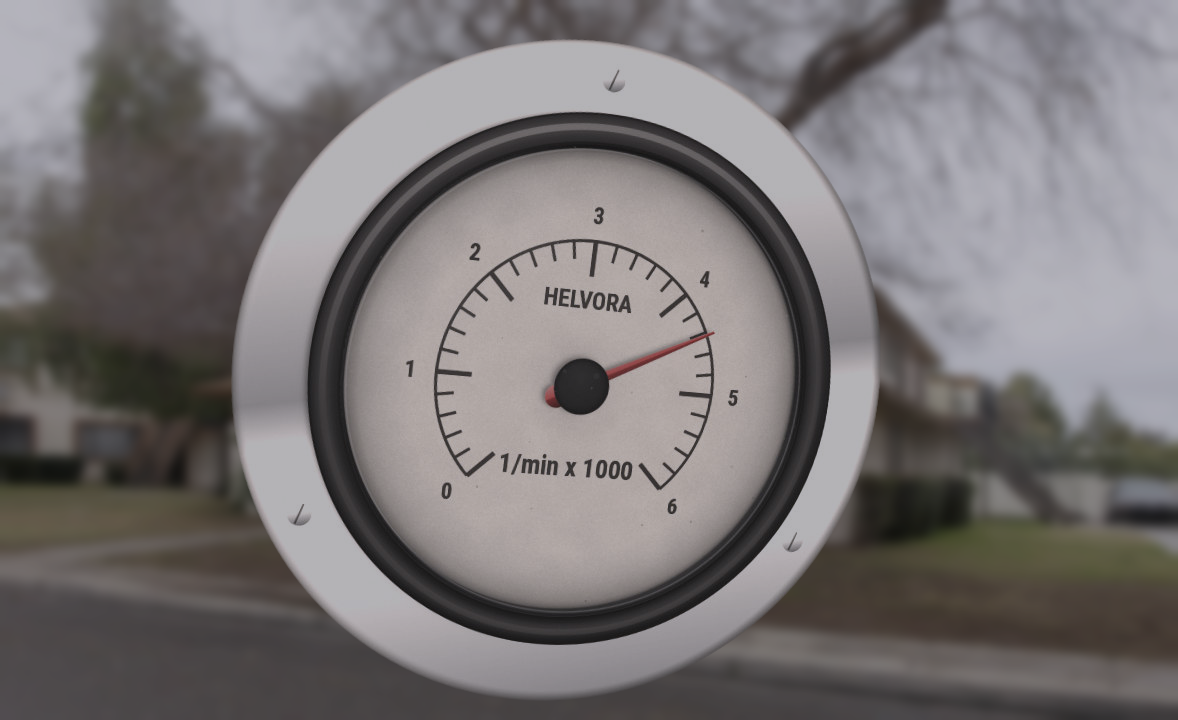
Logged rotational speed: 4400 (rpm)
